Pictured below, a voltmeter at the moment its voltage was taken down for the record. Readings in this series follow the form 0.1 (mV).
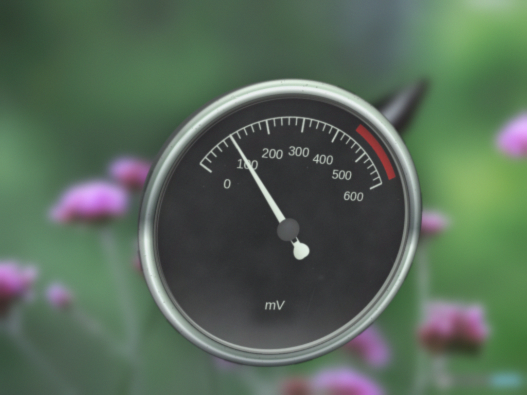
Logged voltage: 100 (mV)
